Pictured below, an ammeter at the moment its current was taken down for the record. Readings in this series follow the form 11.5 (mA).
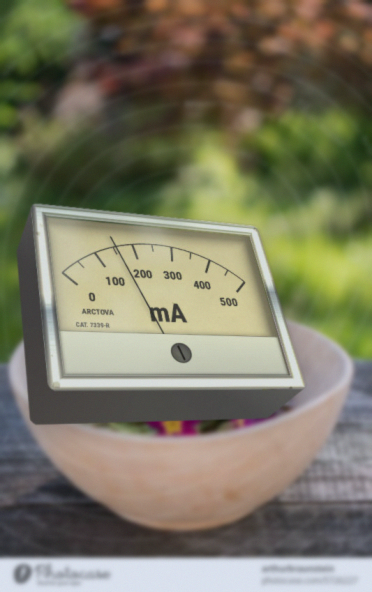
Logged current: 150 (mA)
